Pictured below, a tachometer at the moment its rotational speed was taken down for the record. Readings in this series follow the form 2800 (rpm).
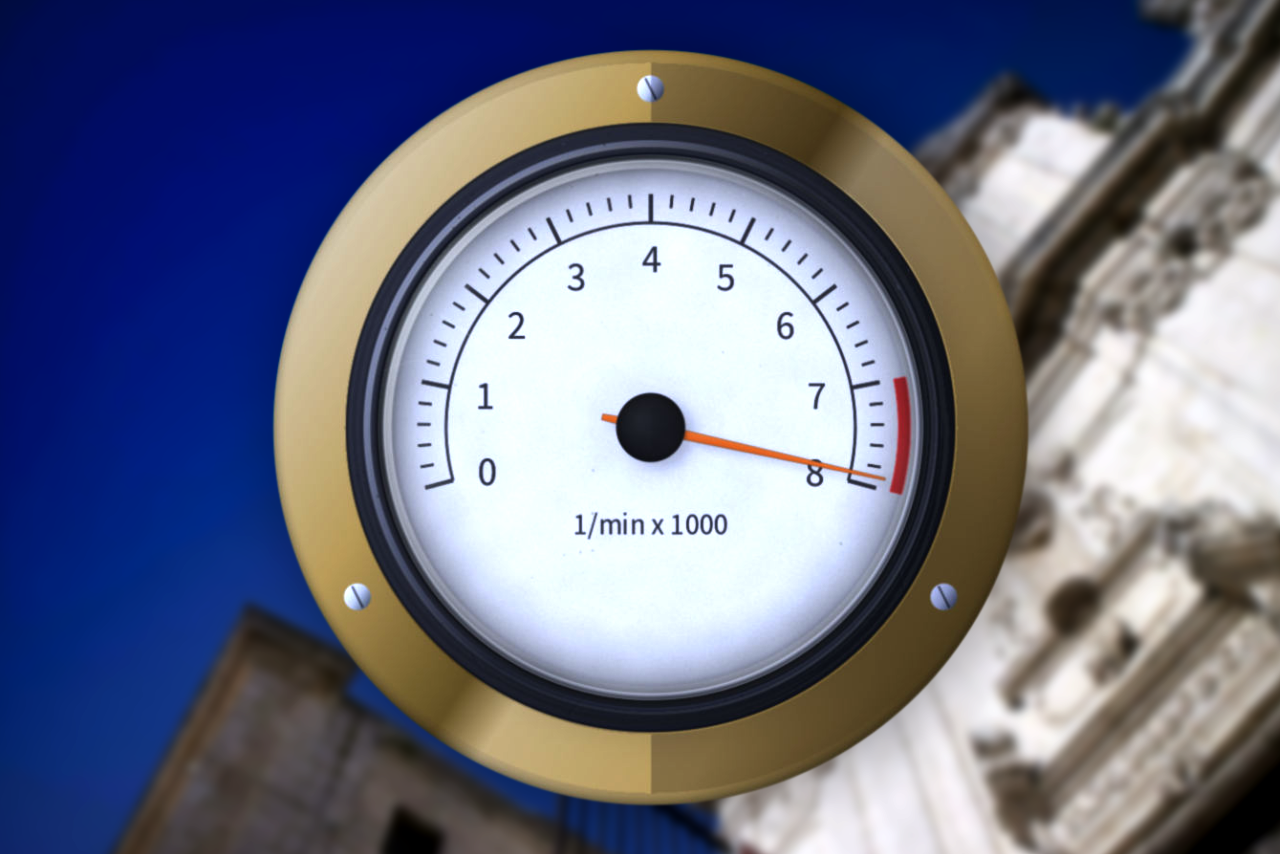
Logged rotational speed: 7900 (rpm)
